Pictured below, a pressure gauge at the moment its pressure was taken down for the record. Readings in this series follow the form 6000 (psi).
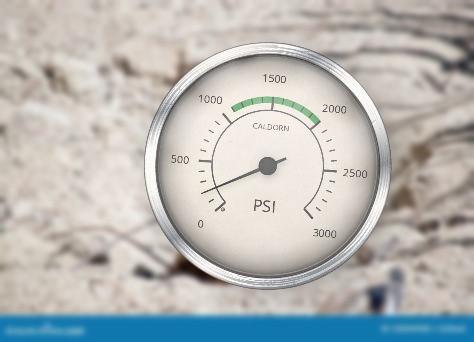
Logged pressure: 200 (psi)
